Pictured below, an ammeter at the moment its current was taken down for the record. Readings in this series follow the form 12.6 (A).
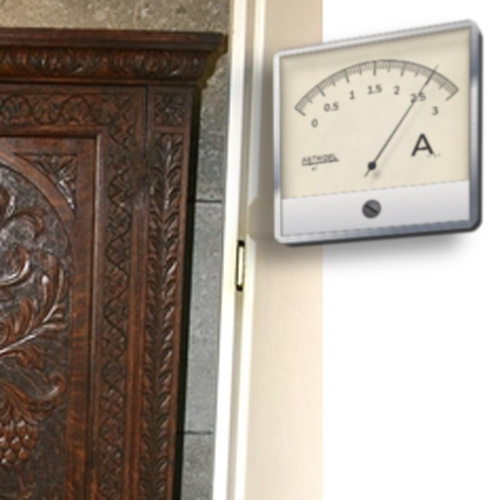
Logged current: 2.5 (A)
